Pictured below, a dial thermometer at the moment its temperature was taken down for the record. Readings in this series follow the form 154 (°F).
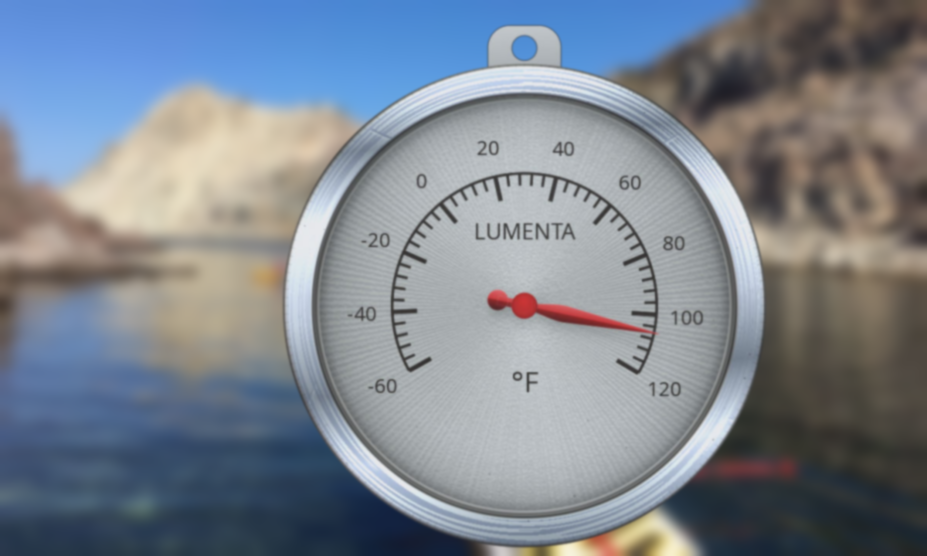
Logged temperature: 106 (°F)
